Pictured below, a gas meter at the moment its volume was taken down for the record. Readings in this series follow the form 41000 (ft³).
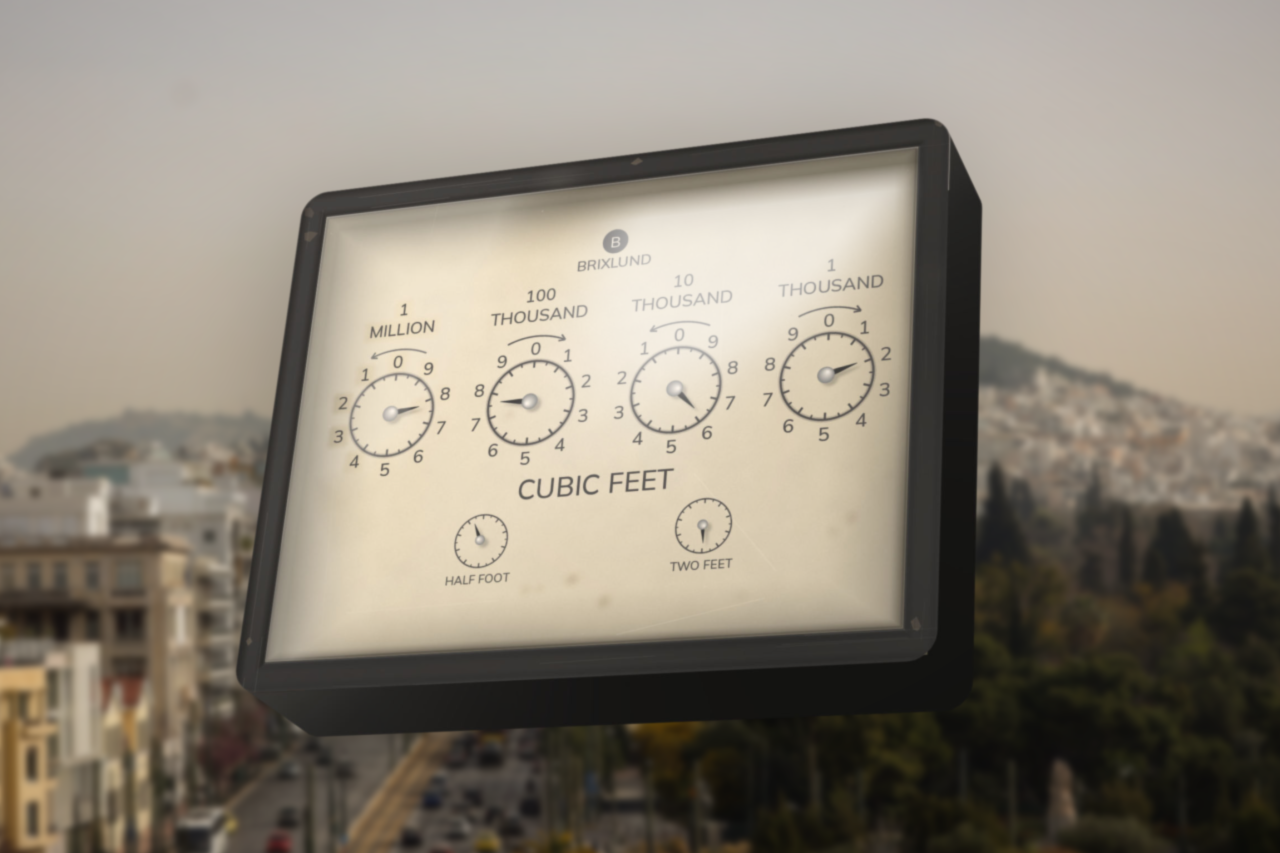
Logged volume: 776200 (ft³)
